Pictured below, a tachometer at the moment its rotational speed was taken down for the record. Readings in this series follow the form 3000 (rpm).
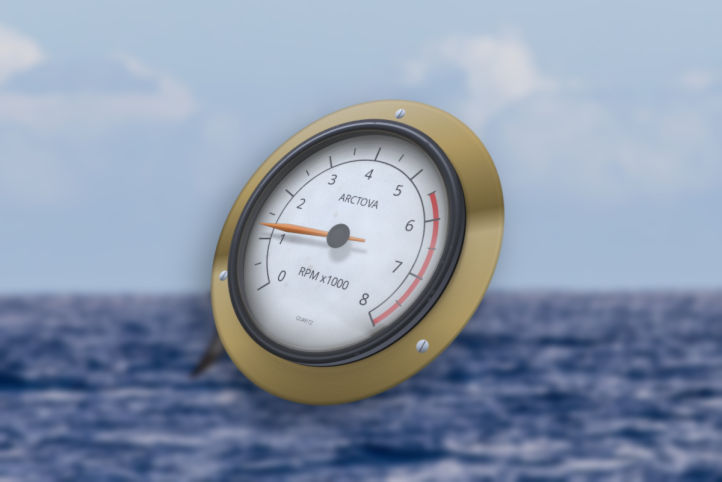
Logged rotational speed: 1250 (rpm)
